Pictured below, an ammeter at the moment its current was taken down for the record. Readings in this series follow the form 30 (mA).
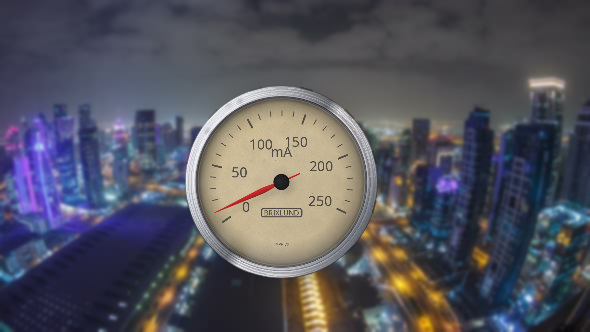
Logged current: 10 (mA)
